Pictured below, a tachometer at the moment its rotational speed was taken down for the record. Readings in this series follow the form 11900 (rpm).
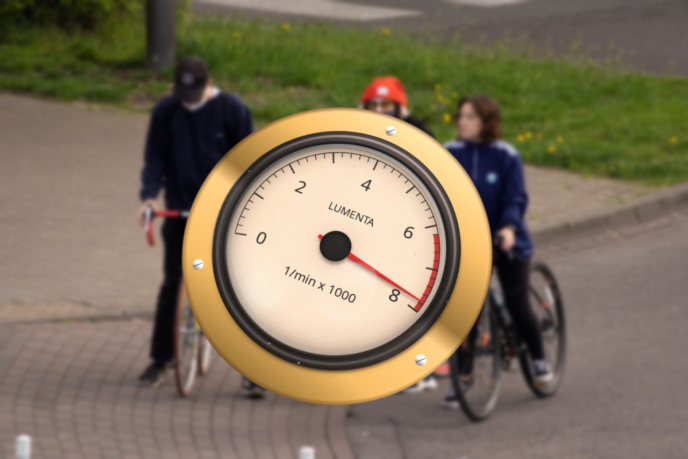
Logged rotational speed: 7800 (rpm)
